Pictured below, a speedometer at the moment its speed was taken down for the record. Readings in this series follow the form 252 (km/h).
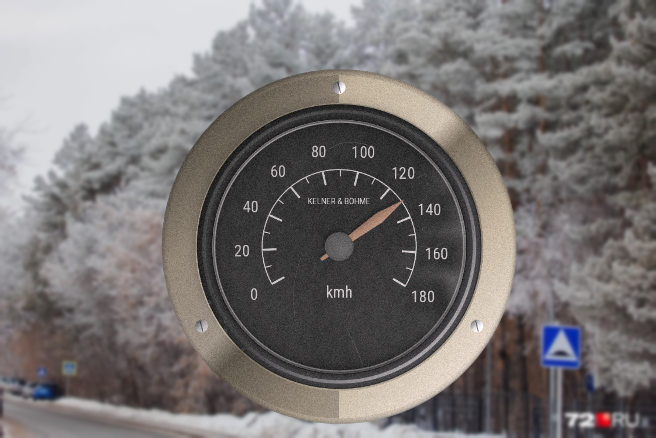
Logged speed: 130 (km/h)
